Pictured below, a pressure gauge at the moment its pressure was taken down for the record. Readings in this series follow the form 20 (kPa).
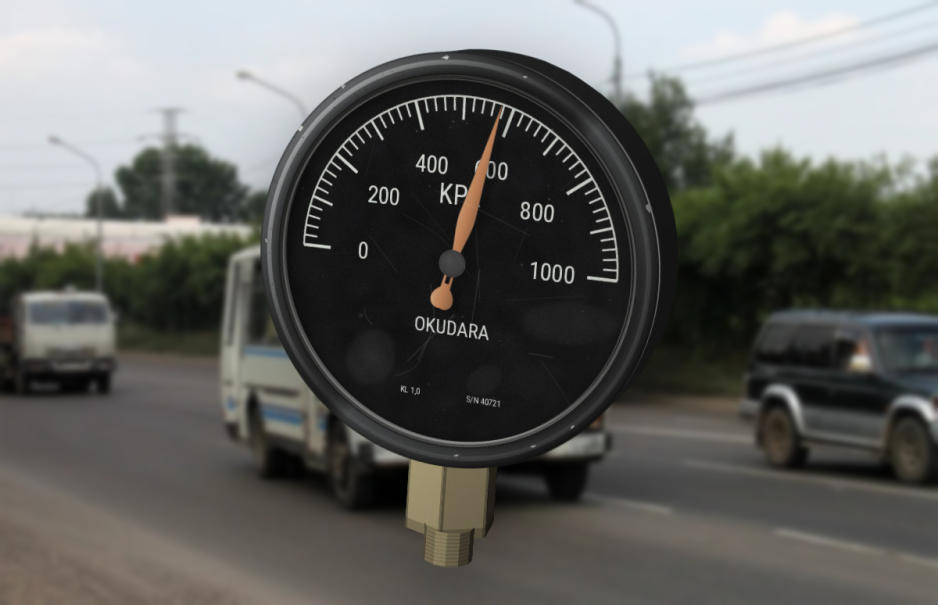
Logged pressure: 580 (kPa)
